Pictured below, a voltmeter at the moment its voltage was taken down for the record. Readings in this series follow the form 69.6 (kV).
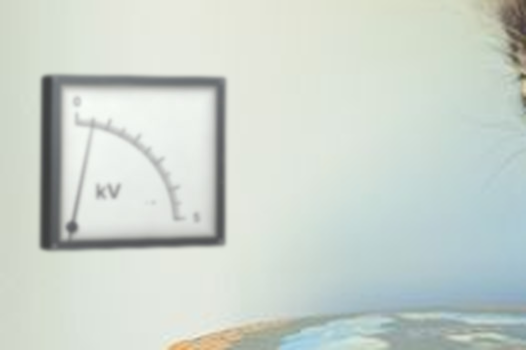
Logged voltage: 0.5 (kV)
